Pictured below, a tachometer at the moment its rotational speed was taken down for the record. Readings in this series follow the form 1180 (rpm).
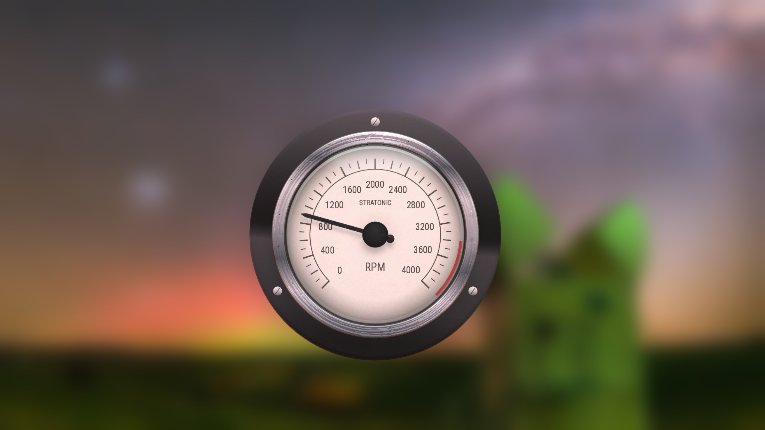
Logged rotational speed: 900 (rpm)
